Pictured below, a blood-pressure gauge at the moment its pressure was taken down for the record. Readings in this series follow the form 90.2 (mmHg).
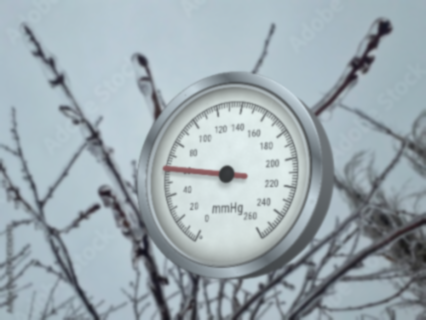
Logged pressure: 60 (mmHg)
